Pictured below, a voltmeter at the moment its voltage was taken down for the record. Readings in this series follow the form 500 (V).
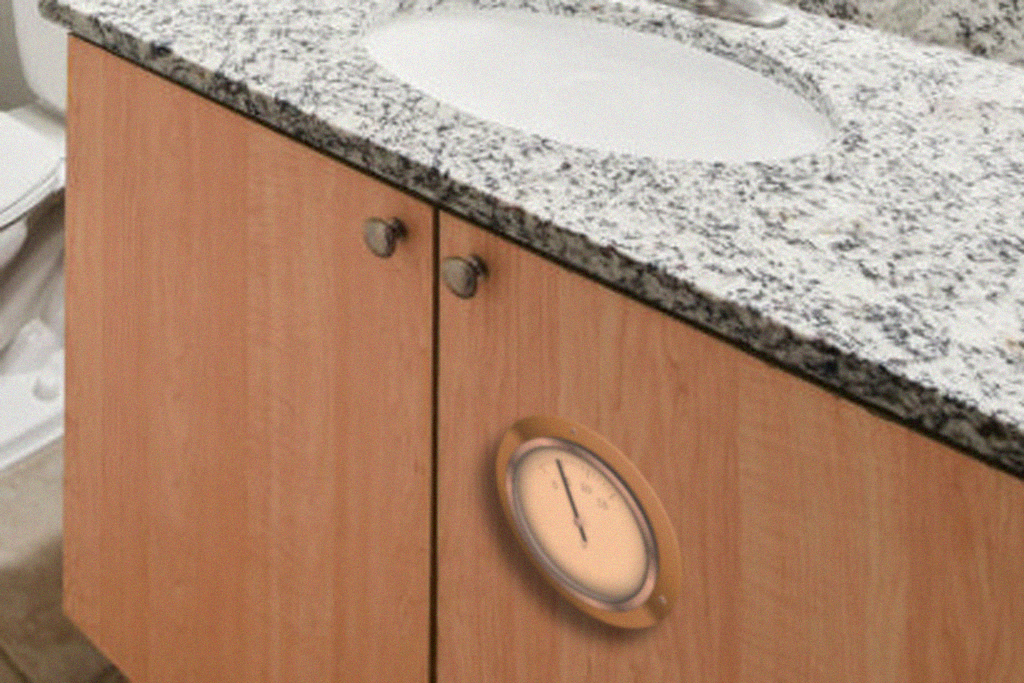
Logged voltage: 5 (V)
